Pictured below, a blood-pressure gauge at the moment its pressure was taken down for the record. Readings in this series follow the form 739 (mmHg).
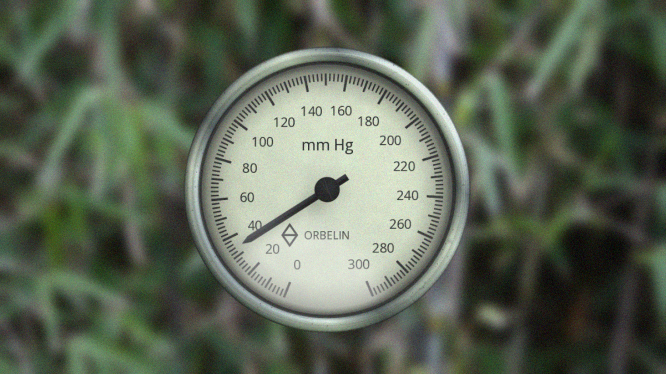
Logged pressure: 34 (mmHg)
